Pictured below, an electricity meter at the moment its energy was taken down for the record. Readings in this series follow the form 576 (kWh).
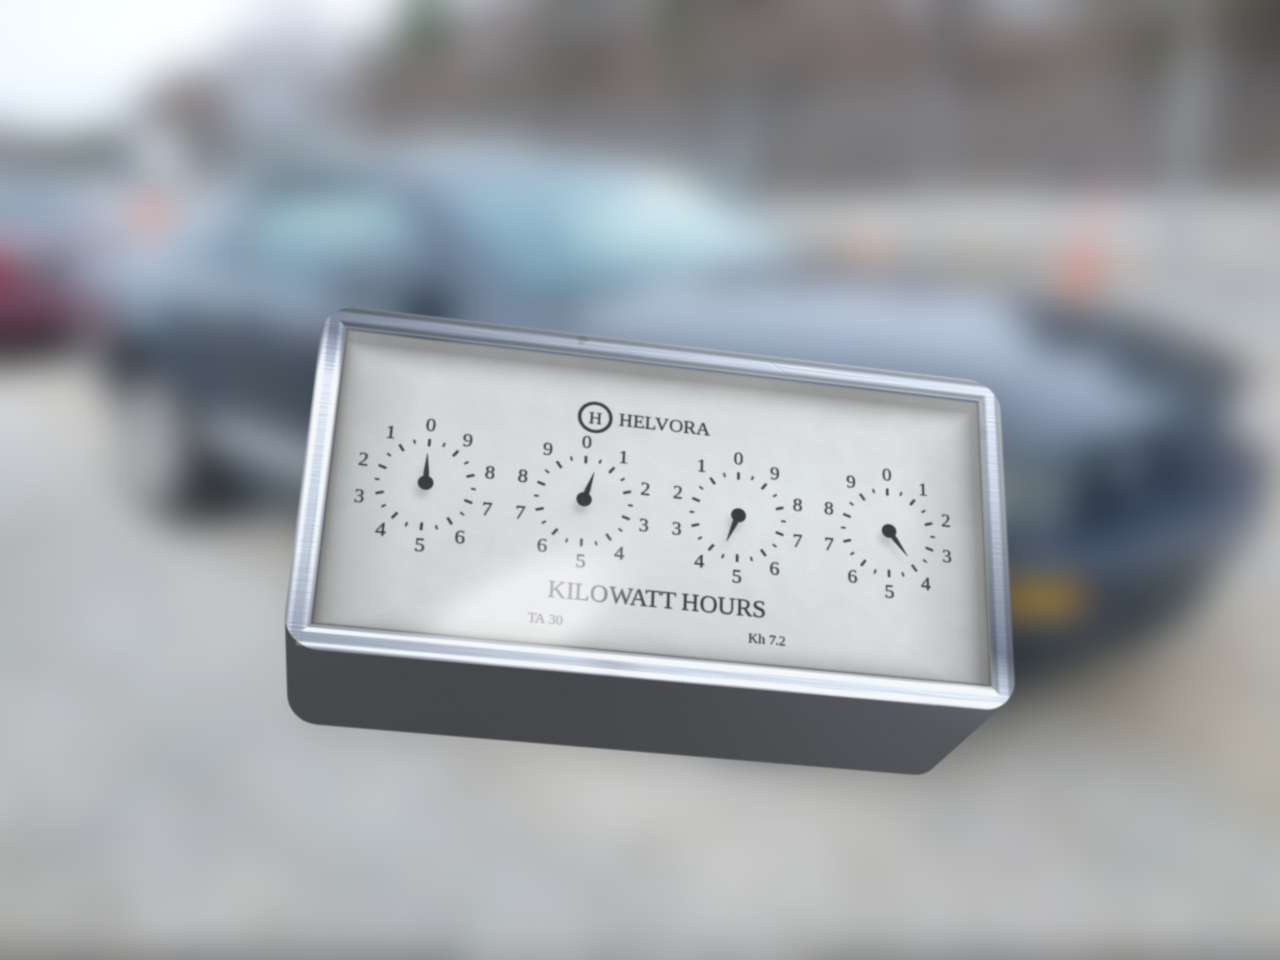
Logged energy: 44 (kWh)
